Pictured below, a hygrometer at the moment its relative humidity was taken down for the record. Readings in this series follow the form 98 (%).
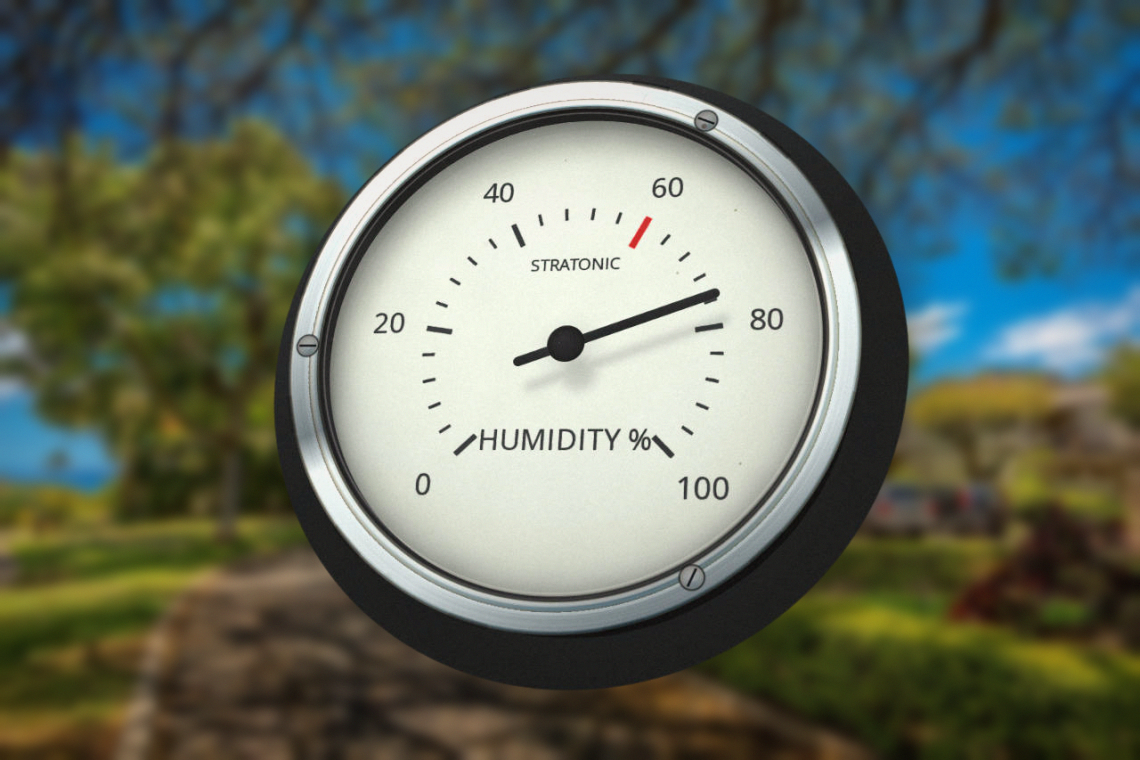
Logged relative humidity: 76 (%)
